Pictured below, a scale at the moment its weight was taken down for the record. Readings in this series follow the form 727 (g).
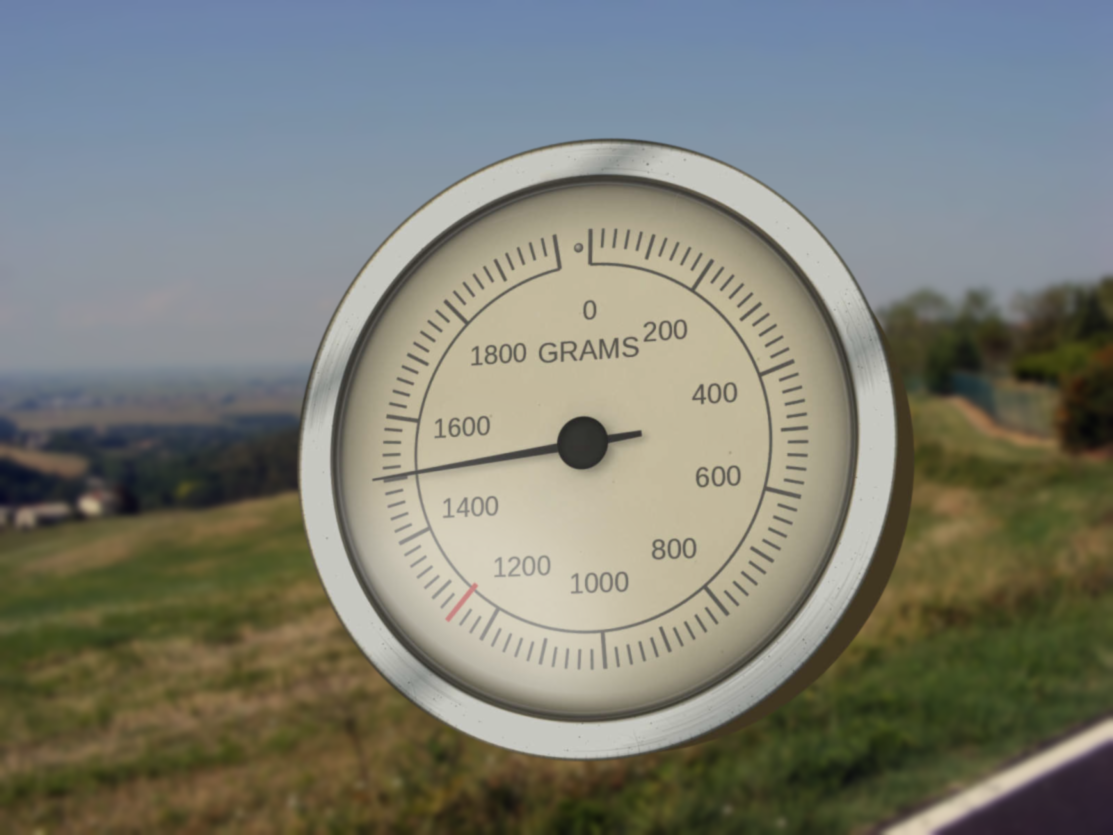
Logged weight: 1500 (g)
